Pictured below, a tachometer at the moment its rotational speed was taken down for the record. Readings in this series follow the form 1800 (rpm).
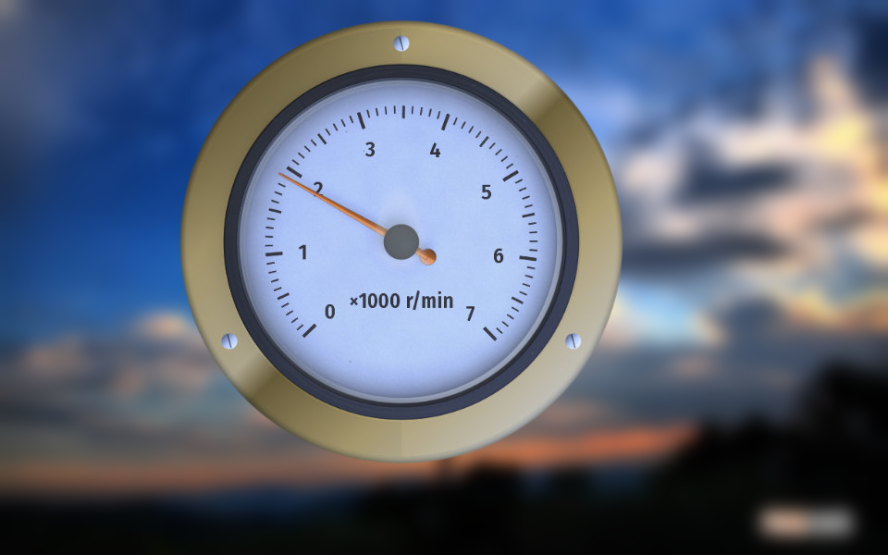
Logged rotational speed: 1900 (rpm)
